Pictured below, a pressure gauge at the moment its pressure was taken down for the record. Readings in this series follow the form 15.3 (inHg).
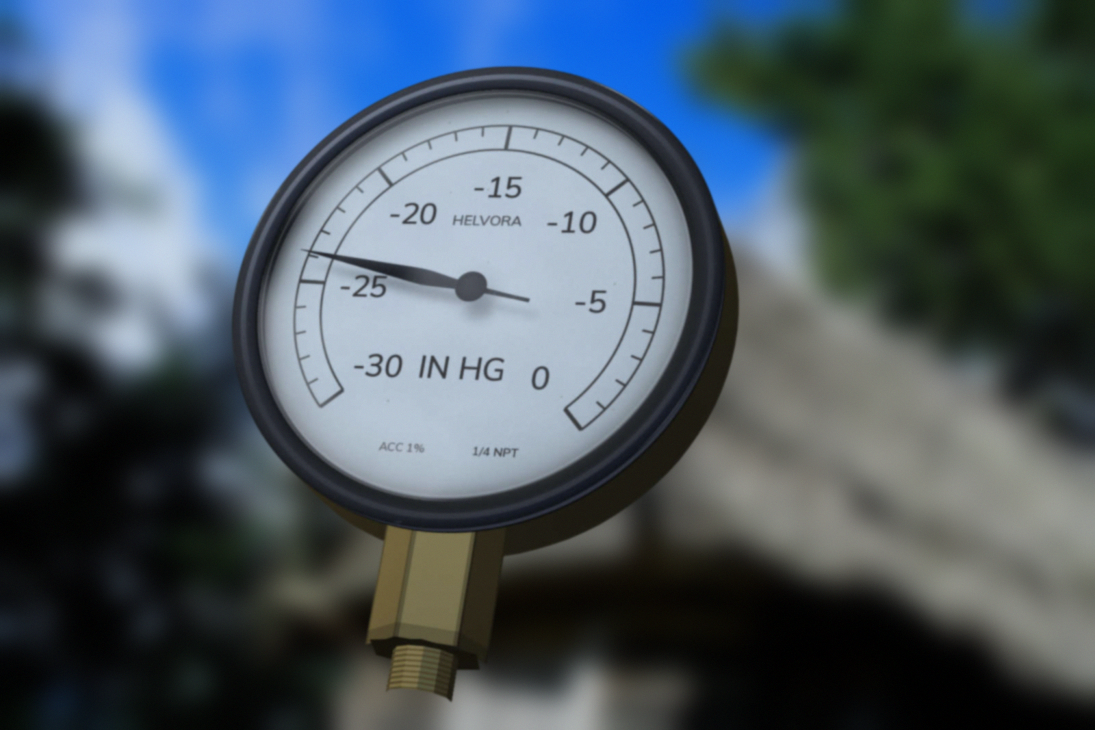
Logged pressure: -24 (inHg)
